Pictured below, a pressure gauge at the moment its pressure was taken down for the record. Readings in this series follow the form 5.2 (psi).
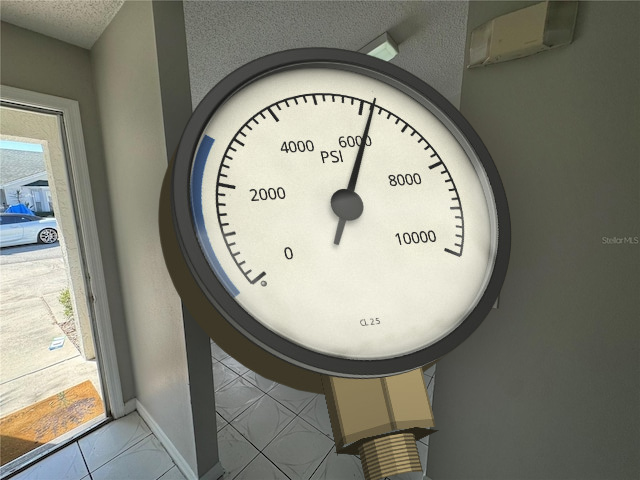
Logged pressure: 6200 (psi)
